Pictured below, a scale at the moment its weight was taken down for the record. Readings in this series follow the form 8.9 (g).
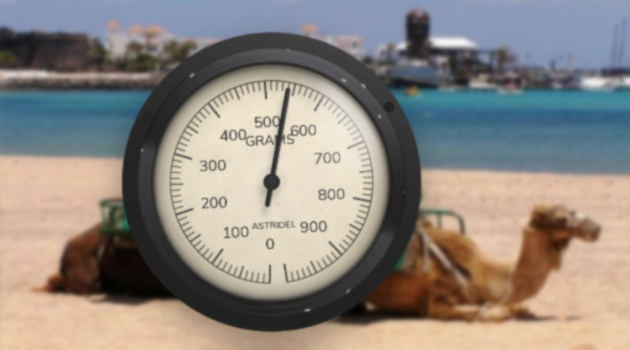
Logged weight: 540 (g)
